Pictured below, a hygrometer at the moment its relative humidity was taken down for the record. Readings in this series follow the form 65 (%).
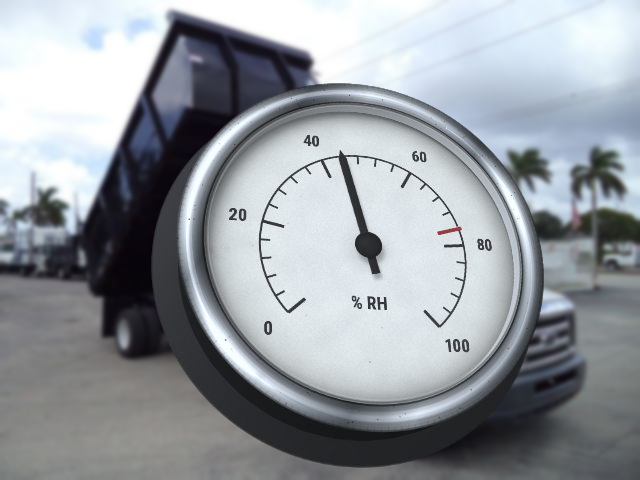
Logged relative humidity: 44 (%)
